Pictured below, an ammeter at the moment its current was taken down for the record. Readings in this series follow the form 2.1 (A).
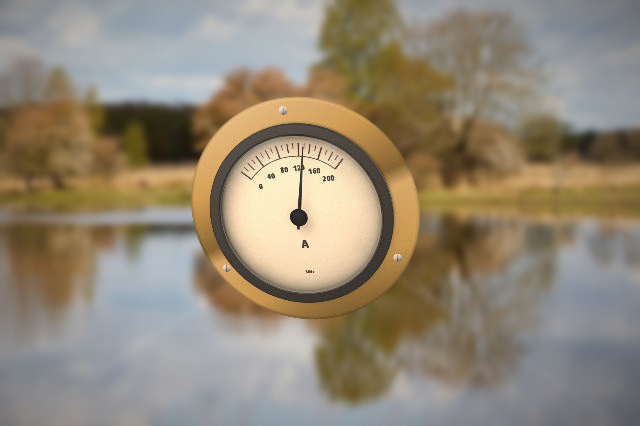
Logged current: 130 (A)
